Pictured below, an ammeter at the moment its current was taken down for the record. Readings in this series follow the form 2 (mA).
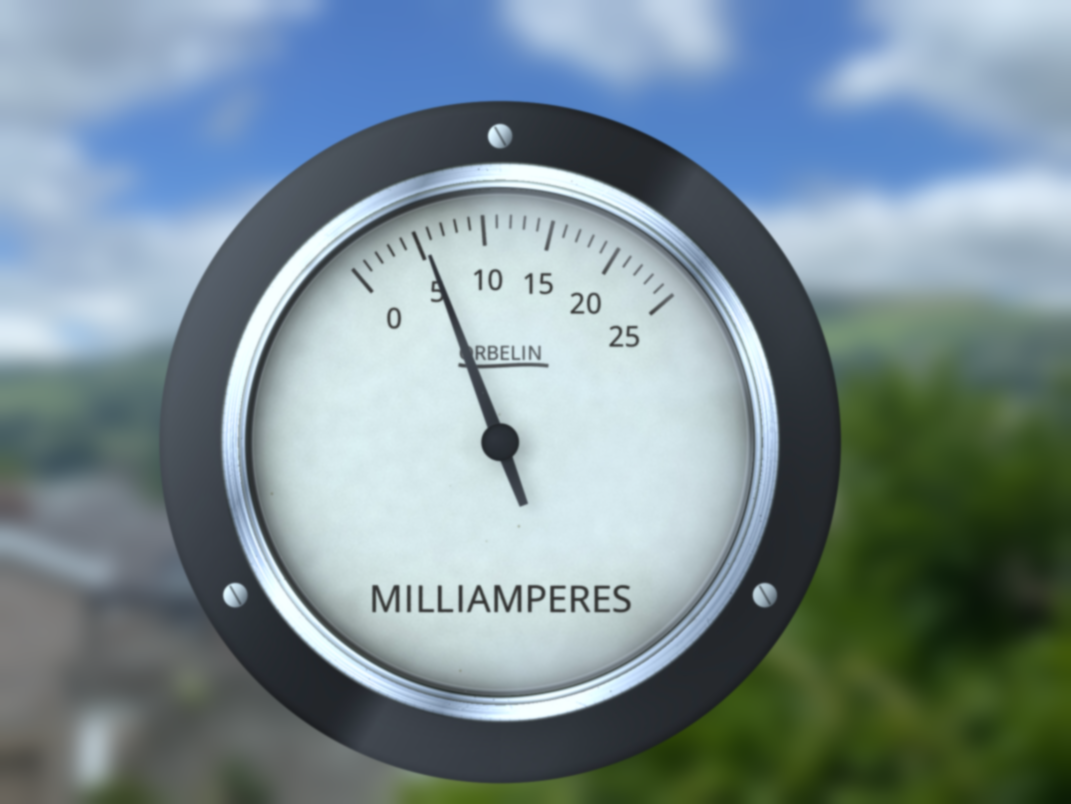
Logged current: 5.5 (mA)
